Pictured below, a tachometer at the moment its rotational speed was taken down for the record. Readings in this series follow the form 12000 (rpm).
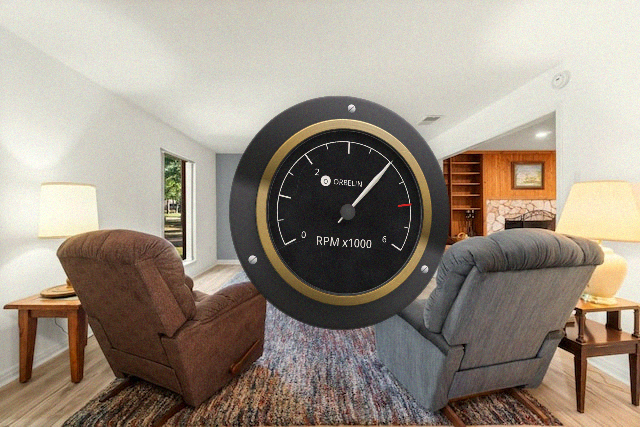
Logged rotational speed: 4000 (rpm)
